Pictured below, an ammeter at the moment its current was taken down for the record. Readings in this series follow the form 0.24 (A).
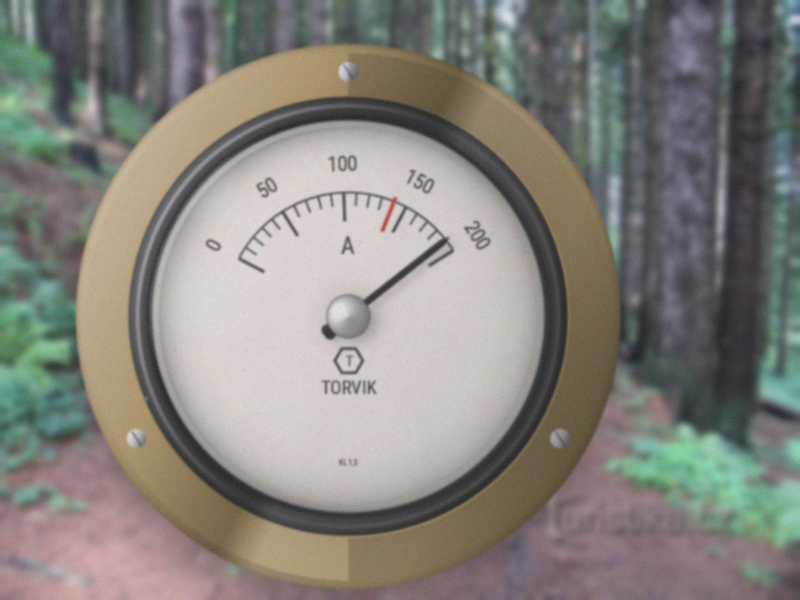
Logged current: 190 (A)
